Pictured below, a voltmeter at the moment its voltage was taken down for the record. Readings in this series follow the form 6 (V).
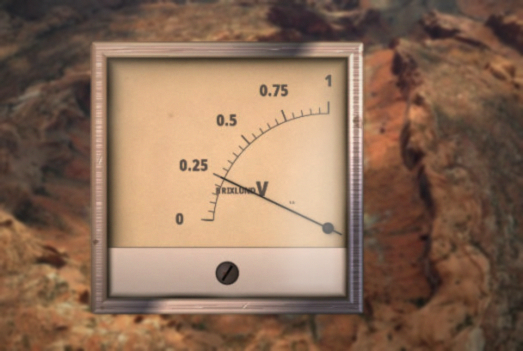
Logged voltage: 0.25 (V)
